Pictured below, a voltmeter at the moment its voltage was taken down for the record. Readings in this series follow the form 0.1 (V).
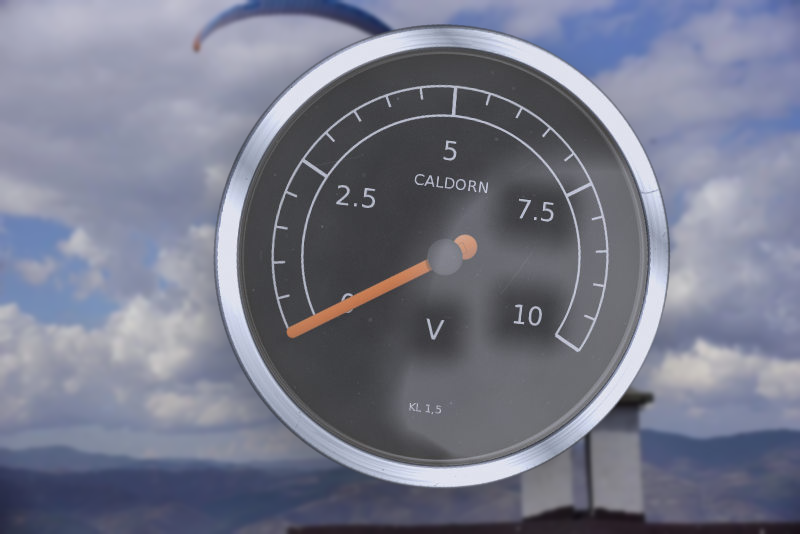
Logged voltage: 0 (V)
